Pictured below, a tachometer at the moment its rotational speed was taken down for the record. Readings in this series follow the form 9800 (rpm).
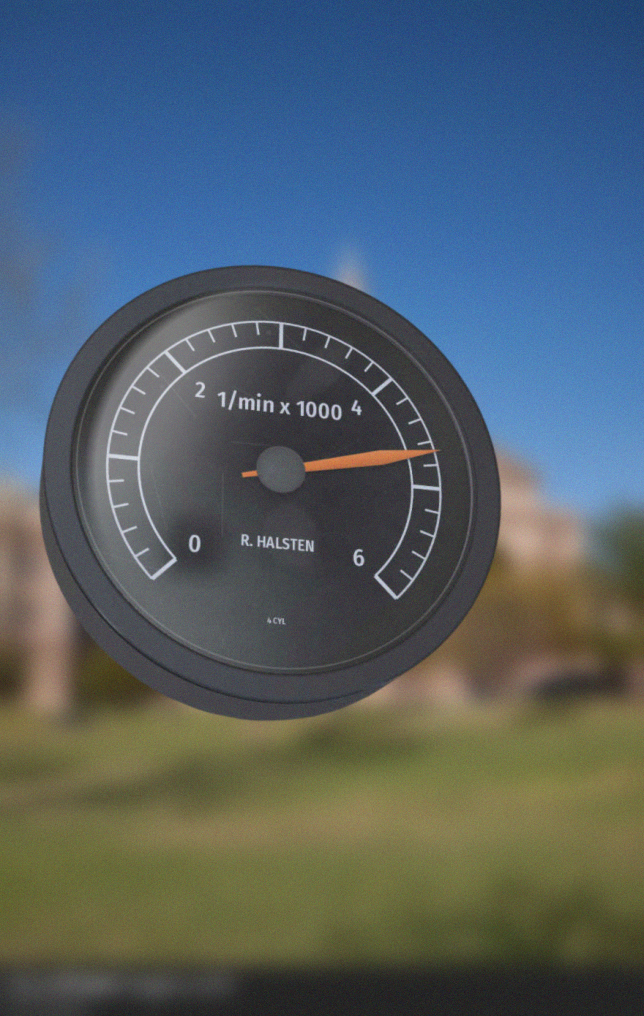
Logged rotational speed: 4700 (rpm)
